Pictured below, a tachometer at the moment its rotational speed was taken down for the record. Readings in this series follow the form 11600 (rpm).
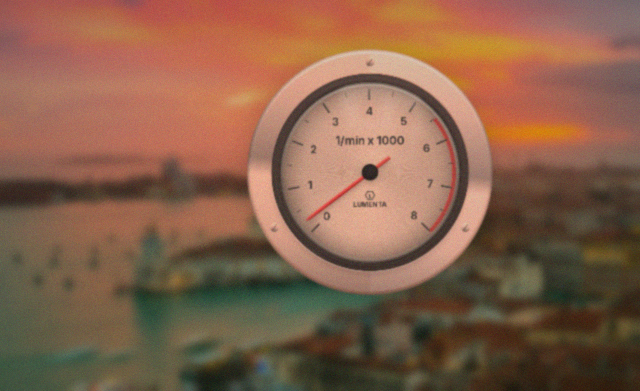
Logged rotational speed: 250 (rpm)
